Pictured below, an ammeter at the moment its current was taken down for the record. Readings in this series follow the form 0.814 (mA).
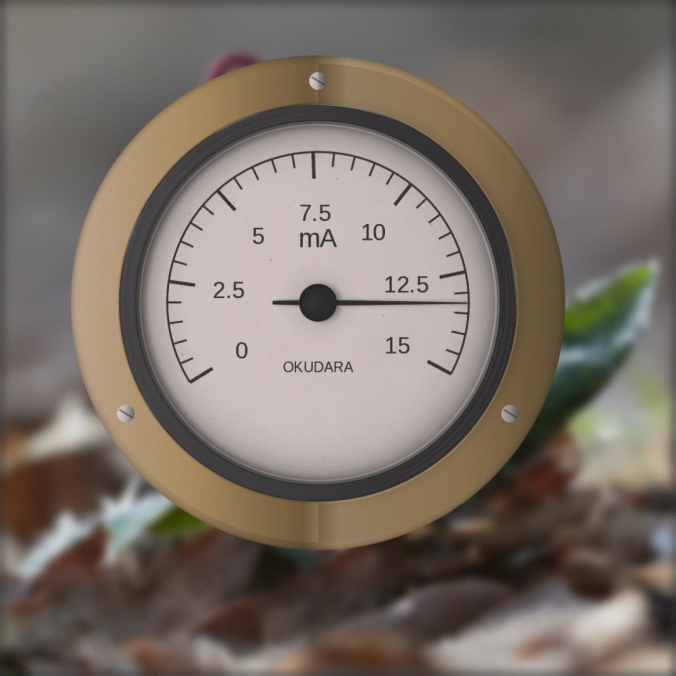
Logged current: 13.25 (mA)
